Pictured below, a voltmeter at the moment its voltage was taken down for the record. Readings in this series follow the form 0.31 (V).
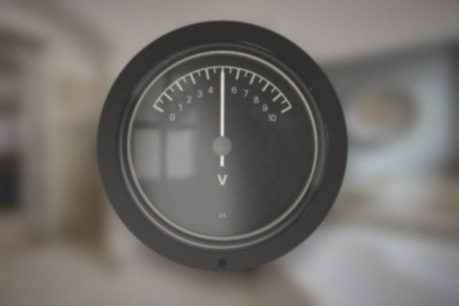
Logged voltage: 5 (V)
